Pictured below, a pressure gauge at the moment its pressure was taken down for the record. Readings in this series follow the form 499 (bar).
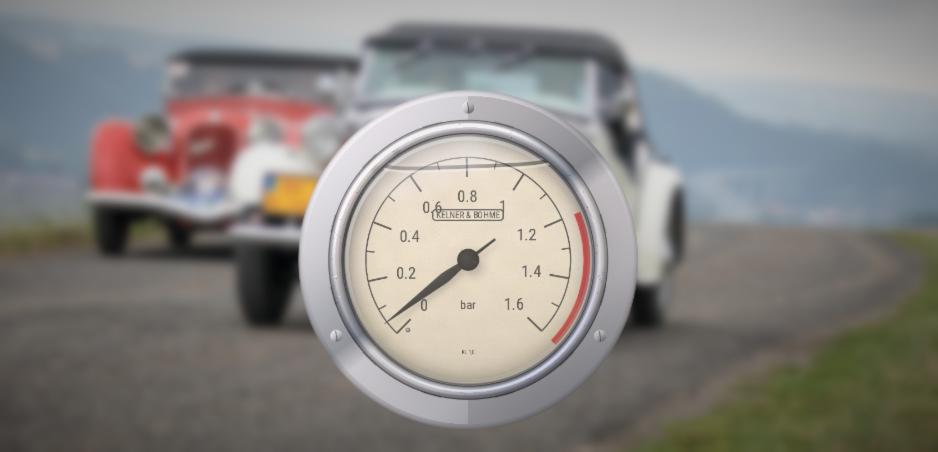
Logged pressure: 0.05 (bar)
